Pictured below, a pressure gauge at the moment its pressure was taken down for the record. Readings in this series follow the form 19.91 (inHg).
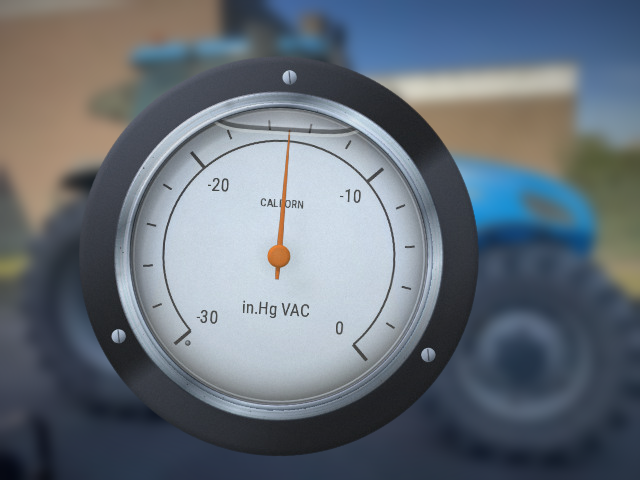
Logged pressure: -15 (inHg)
